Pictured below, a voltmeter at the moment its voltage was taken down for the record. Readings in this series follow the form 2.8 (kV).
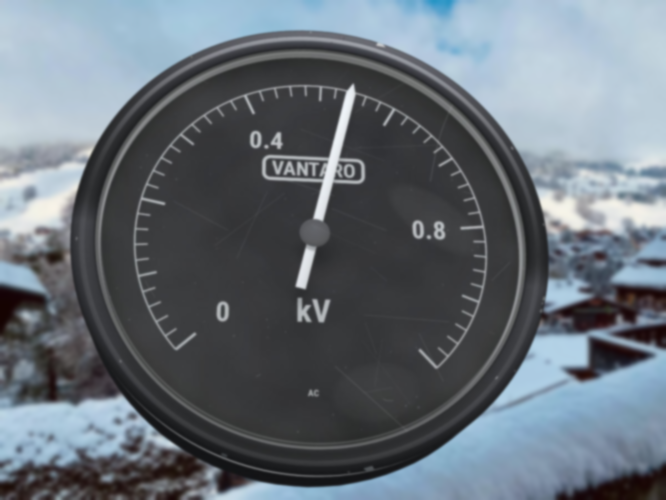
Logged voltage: 0.54 (kV)
